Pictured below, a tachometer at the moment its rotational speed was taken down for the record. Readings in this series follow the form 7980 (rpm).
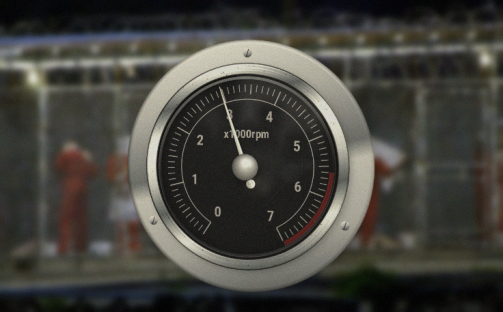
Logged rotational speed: 3000 (rpm)
